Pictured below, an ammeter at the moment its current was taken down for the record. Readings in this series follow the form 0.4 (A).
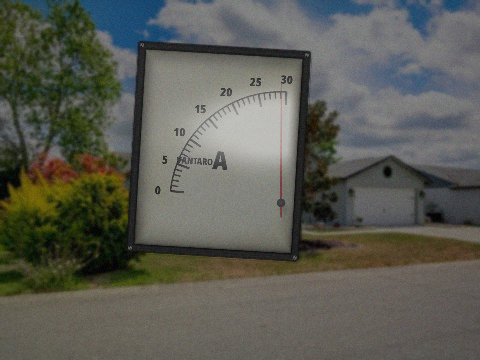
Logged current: 29 (A)
